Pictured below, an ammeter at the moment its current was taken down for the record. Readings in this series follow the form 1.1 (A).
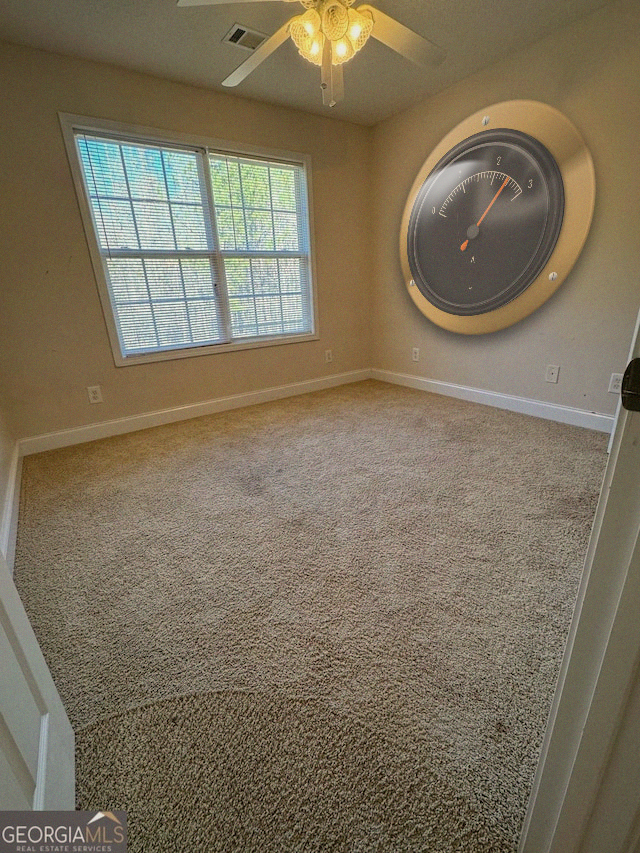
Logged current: 2.5 (A)
